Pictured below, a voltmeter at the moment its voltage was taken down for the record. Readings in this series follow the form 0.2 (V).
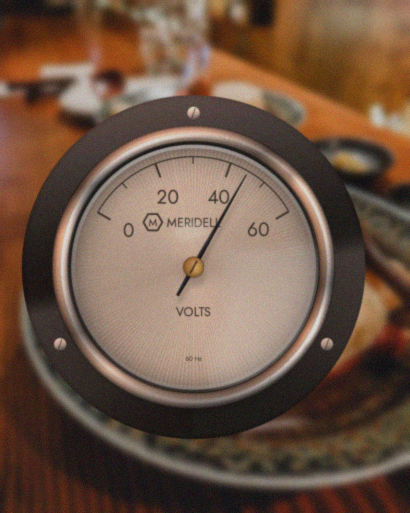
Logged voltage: 45 (V)
